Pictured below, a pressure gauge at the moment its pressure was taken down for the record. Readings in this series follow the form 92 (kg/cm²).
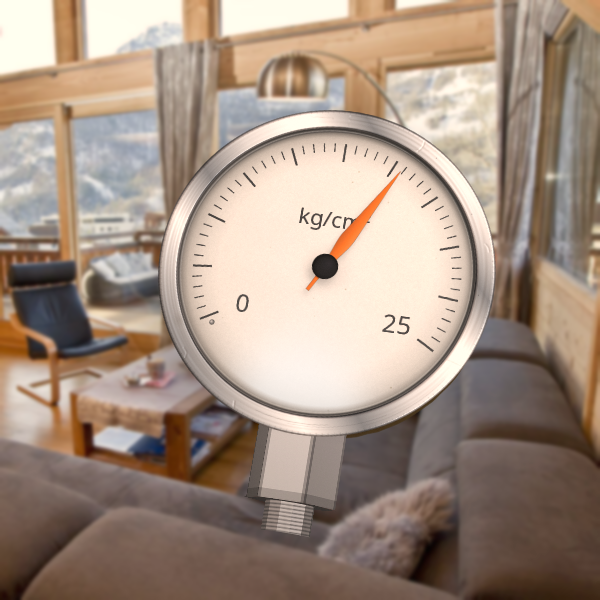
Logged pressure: 15.5 (kg/cm²)
